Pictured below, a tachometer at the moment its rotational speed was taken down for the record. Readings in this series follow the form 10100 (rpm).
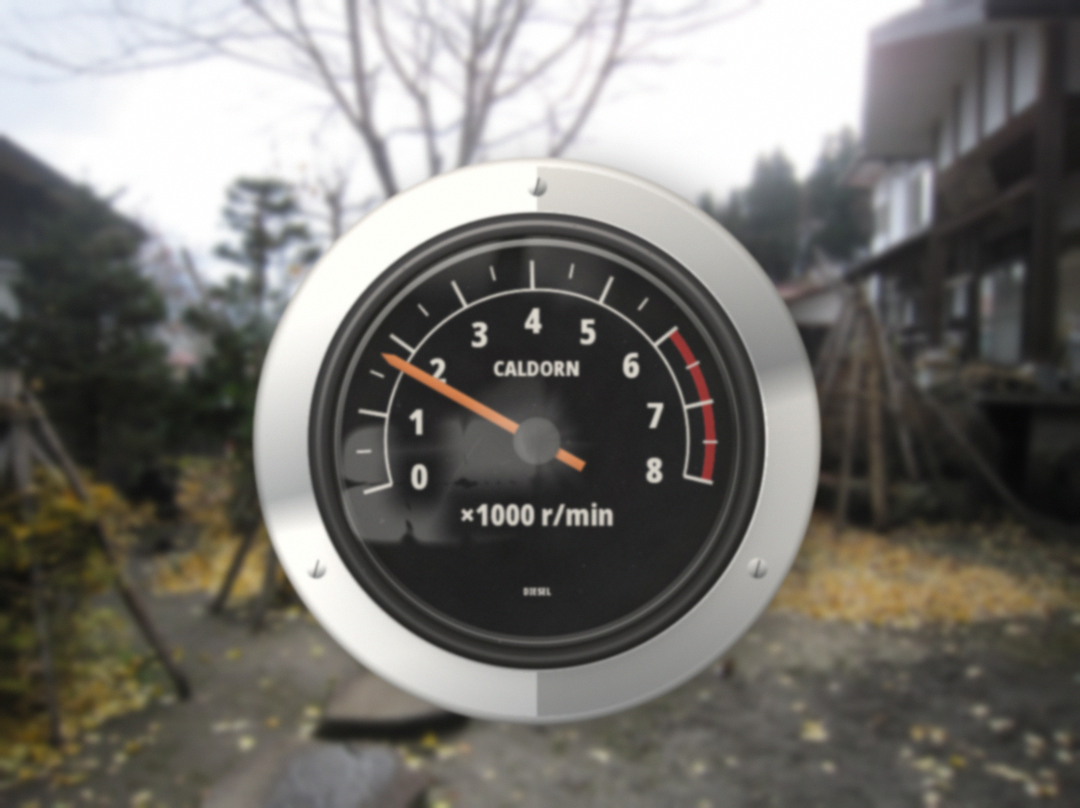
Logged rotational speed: 1750 (rpm)
